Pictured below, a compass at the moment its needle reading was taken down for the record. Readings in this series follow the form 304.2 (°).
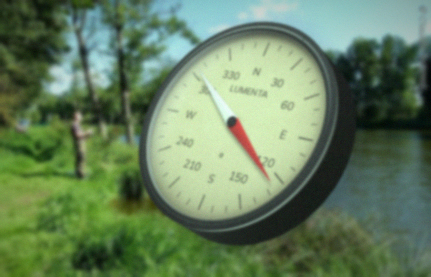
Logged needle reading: 125 (°)
